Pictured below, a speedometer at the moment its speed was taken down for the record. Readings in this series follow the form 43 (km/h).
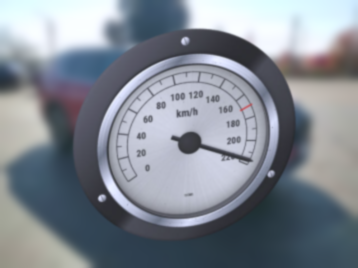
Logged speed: 215 (km/h)
